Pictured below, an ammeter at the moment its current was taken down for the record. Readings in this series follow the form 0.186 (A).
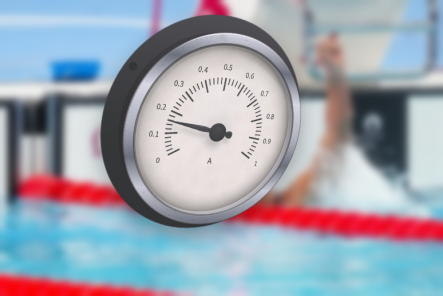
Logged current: 0.16 (A)
